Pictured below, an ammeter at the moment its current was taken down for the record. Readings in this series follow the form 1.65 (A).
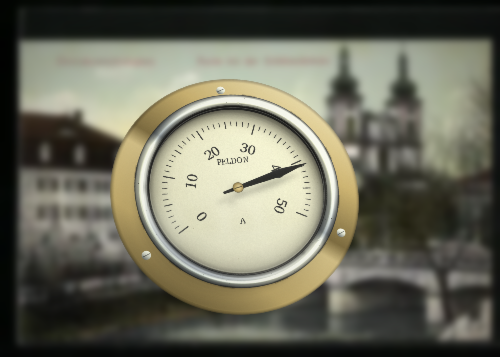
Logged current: 41 (A)
